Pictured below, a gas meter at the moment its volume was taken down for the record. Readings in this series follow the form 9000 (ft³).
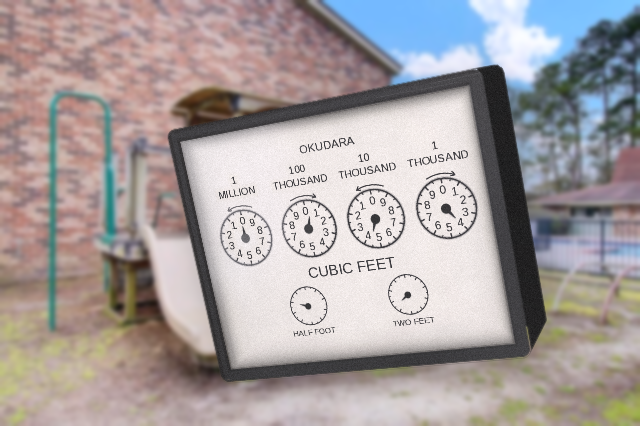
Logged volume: 4400 (ft³)
